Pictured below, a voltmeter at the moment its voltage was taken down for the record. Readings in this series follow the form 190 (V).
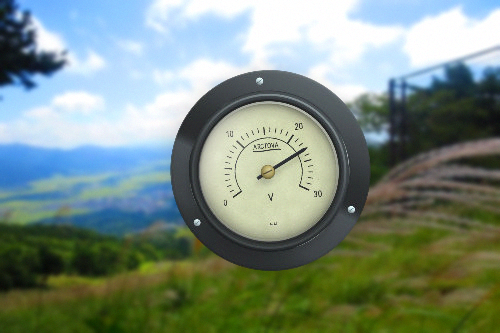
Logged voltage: 23 (V)
